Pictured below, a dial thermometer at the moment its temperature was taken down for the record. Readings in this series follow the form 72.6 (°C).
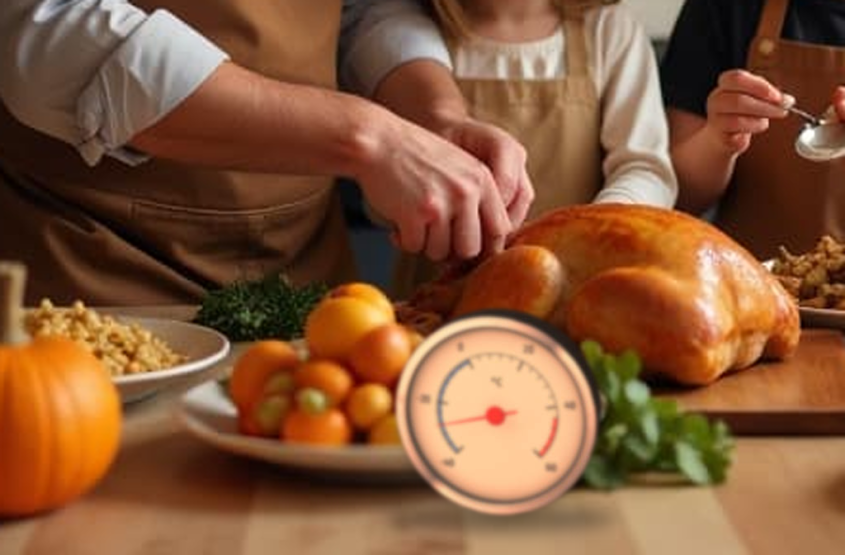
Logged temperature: -28 (°C)
